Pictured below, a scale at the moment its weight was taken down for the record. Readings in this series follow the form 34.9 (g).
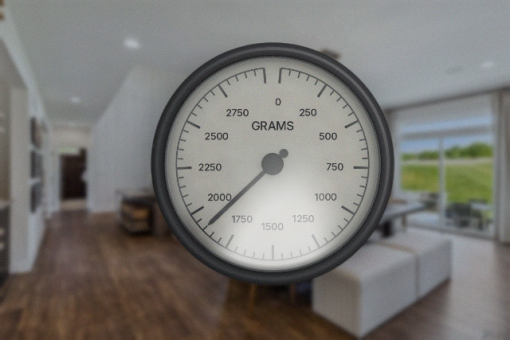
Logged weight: 1900 (g)
